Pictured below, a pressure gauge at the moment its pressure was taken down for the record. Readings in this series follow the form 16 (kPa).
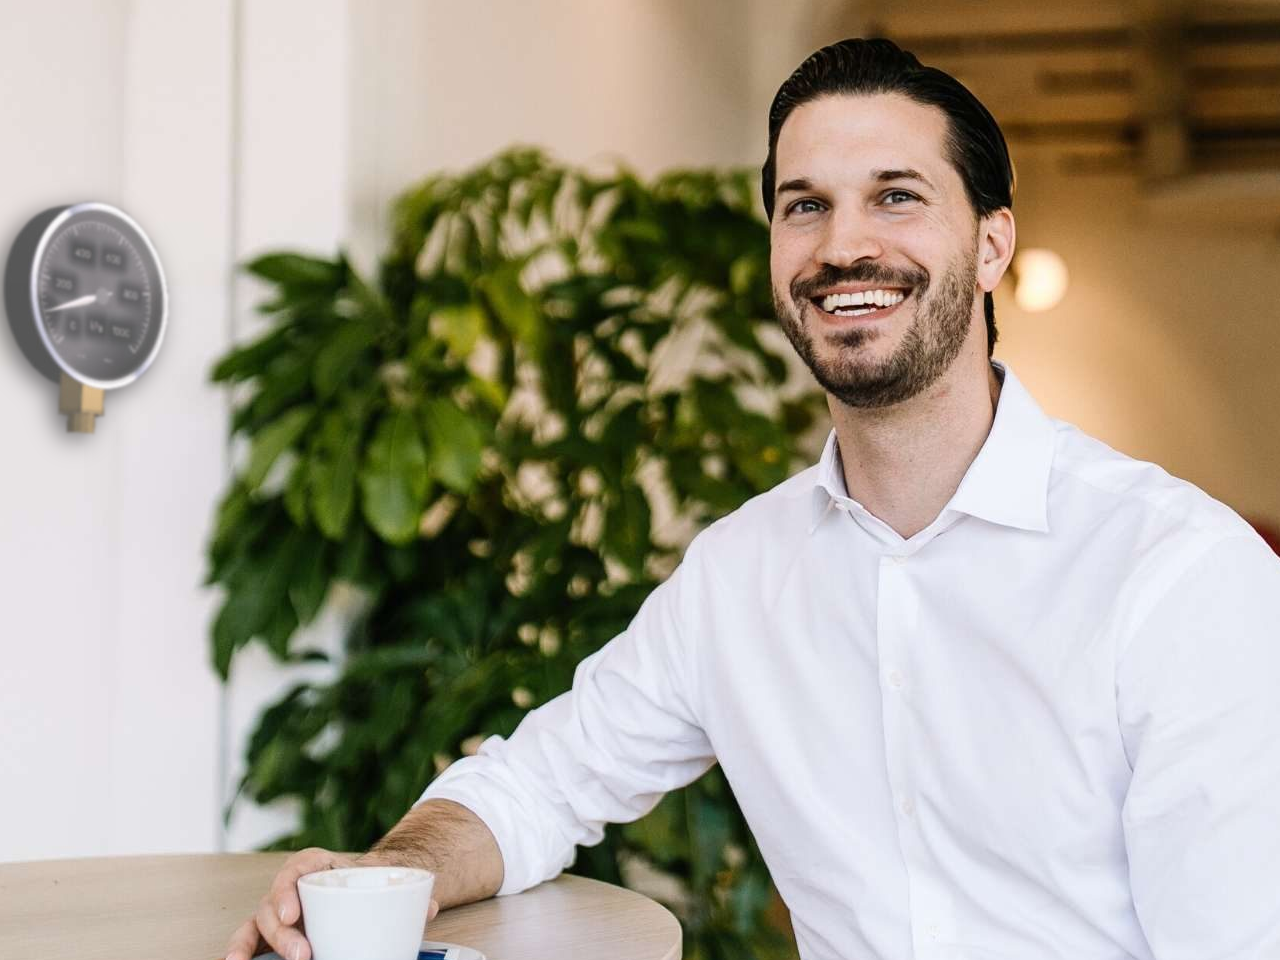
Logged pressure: 100 (kPa)
